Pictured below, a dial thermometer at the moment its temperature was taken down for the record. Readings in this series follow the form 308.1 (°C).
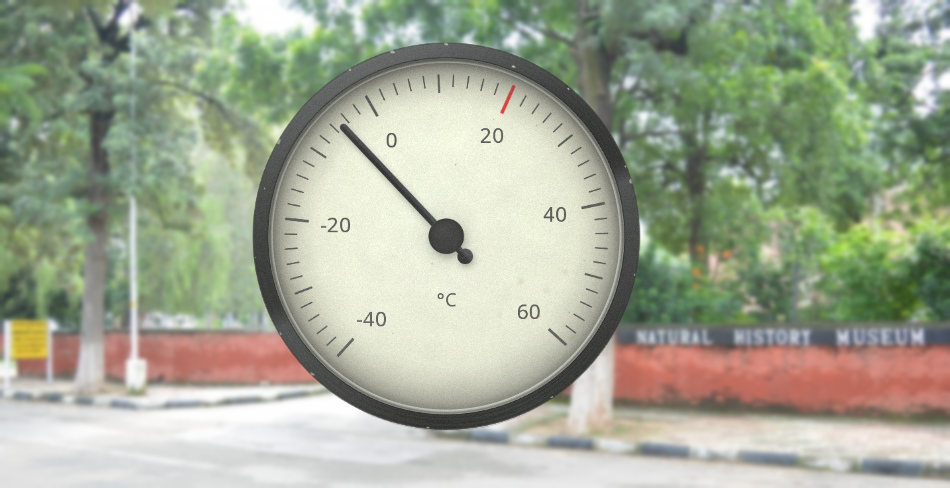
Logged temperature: -5 (°C)
